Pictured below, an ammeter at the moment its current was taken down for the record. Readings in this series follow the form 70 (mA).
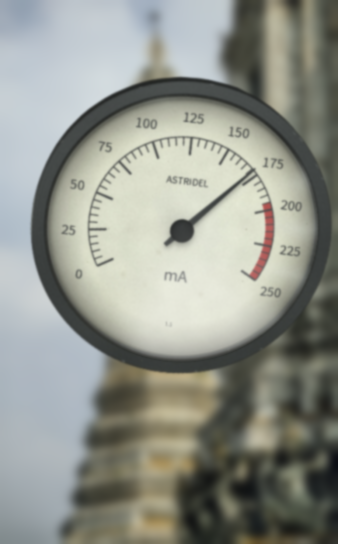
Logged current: 170 (mA)
